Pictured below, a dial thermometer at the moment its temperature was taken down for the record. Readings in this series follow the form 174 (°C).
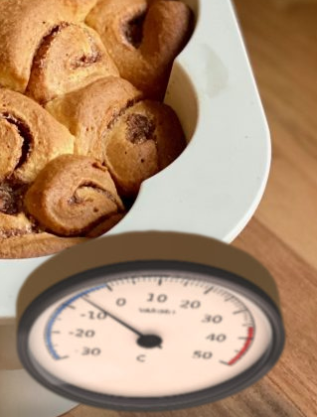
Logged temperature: -5 (°C)
